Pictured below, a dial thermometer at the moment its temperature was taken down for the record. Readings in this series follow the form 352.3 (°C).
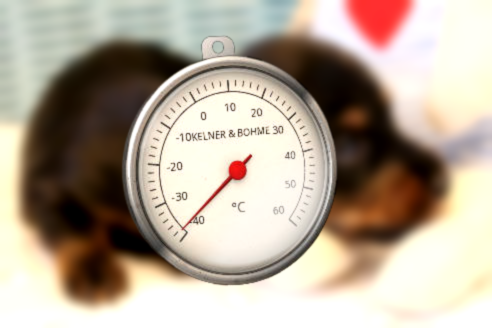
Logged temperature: -38 (°C)
